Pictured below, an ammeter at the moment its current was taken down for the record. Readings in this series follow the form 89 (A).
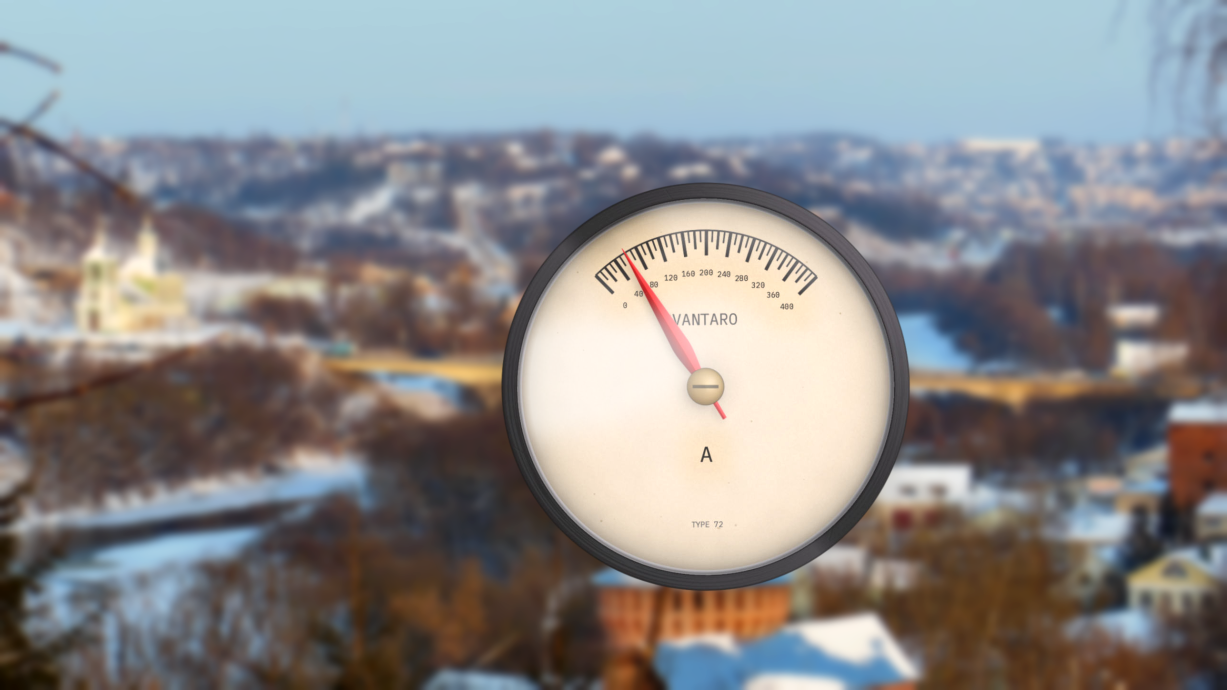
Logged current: 60 (A)
